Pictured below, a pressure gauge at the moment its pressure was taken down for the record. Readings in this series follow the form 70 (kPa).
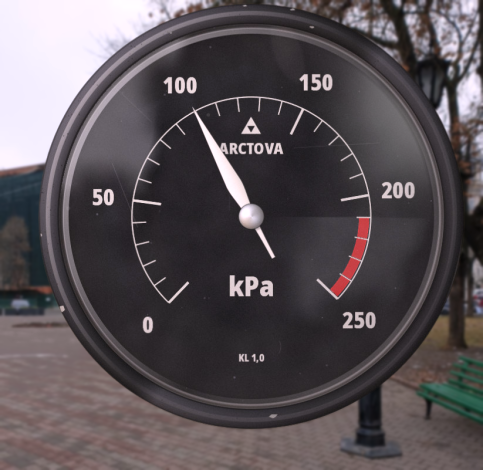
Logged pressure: 100 (kPa)
